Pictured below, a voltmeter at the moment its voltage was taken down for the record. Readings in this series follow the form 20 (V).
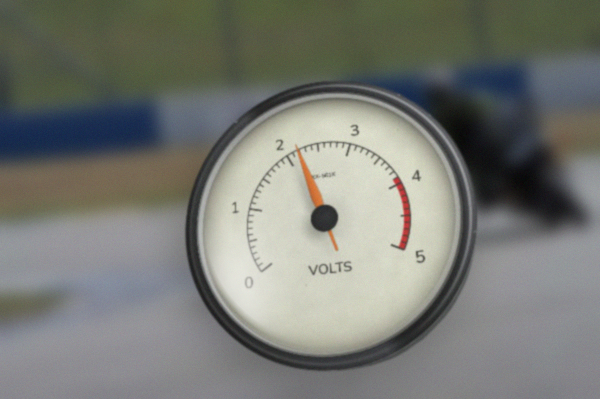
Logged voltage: 2.2 (V)
